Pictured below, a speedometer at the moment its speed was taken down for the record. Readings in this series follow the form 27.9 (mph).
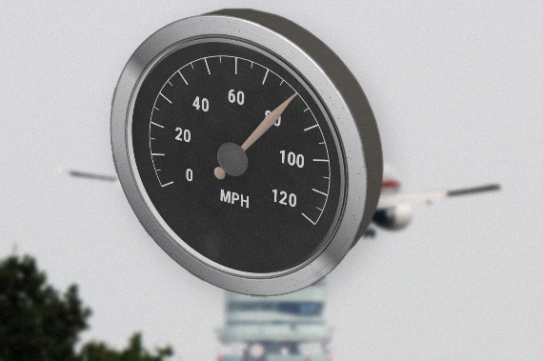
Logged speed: 80 (mph)
